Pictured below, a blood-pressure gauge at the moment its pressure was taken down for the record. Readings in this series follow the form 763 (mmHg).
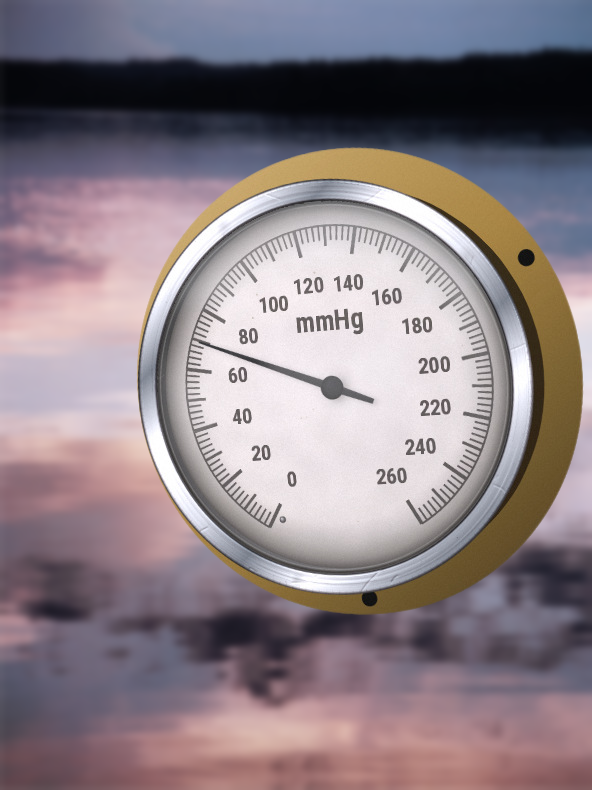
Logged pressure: 70 (mmHg)
